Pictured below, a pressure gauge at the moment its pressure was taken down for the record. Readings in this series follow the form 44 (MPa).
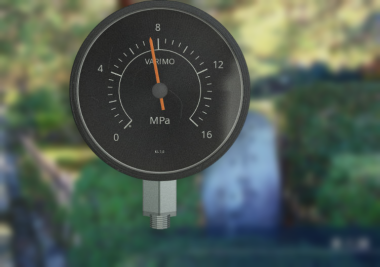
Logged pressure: 7.5 (MPa)
